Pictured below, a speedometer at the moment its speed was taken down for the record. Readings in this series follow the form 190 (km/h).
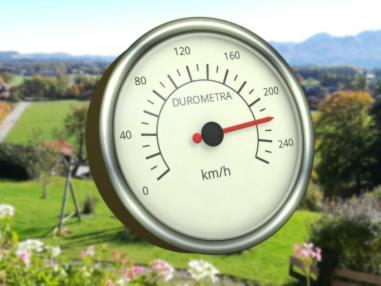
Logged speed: 220 (km/h)
